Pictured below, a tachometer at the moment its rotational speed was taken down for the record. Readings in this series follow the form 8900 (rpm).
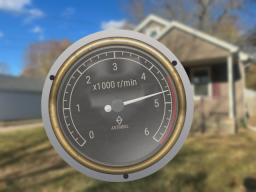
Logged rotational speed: 4700 (rpm)
